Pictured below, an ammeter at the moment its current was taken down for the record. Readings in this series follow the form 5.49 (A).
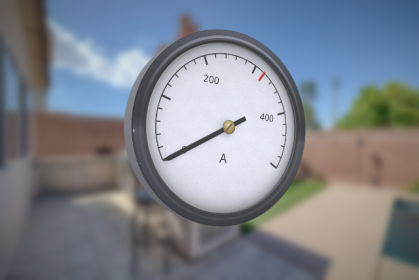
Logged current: 0 (A)
